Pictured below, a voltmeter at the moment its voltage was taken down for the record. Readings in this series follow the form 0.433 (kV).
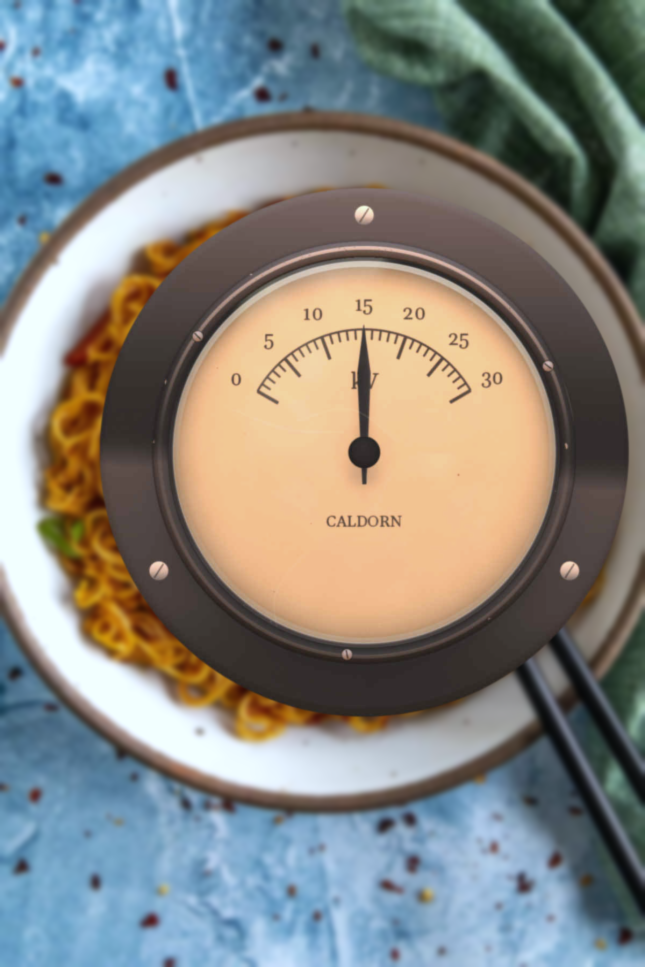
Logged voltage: 15 (kV)
